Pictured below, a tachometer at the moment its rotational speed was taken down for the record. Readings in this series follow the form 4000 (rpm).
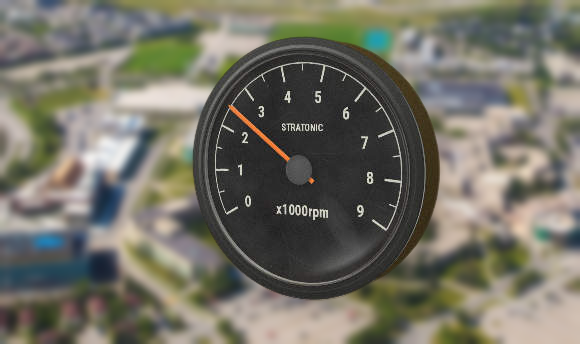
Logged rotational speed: 2500 (rpm)
